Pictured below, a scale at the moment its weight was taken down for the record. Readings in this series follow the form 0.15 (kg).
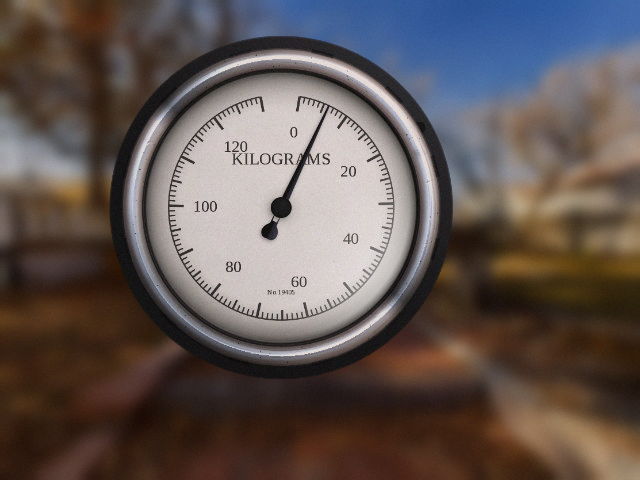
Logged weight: 6 (kg)
